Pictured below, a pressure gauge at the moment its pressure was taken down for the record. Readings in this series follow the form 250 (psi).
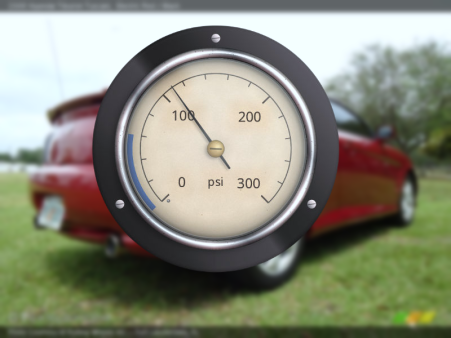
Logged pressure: 110 (psi)
